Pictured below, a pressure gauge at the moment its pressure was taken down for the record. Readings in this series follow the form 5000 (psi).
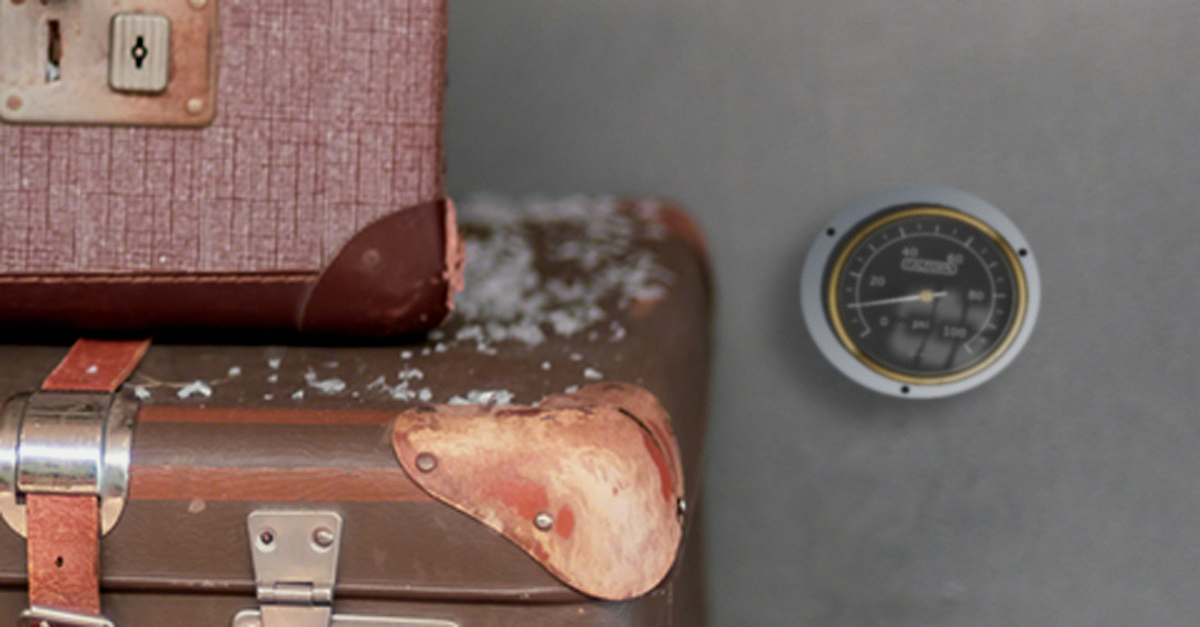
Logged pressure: 10 (psi)
